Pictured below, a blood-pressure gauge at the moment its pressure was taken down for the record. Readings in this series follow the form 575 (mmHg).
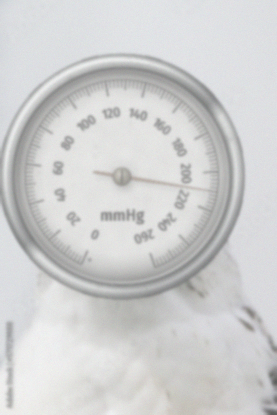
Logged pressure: 210 (mmHg)
